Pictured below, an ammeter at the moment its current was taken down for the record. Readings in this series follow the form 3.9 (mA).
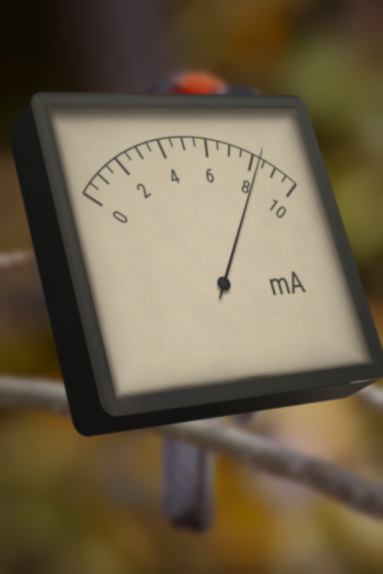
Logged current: 8.25 (mA)
